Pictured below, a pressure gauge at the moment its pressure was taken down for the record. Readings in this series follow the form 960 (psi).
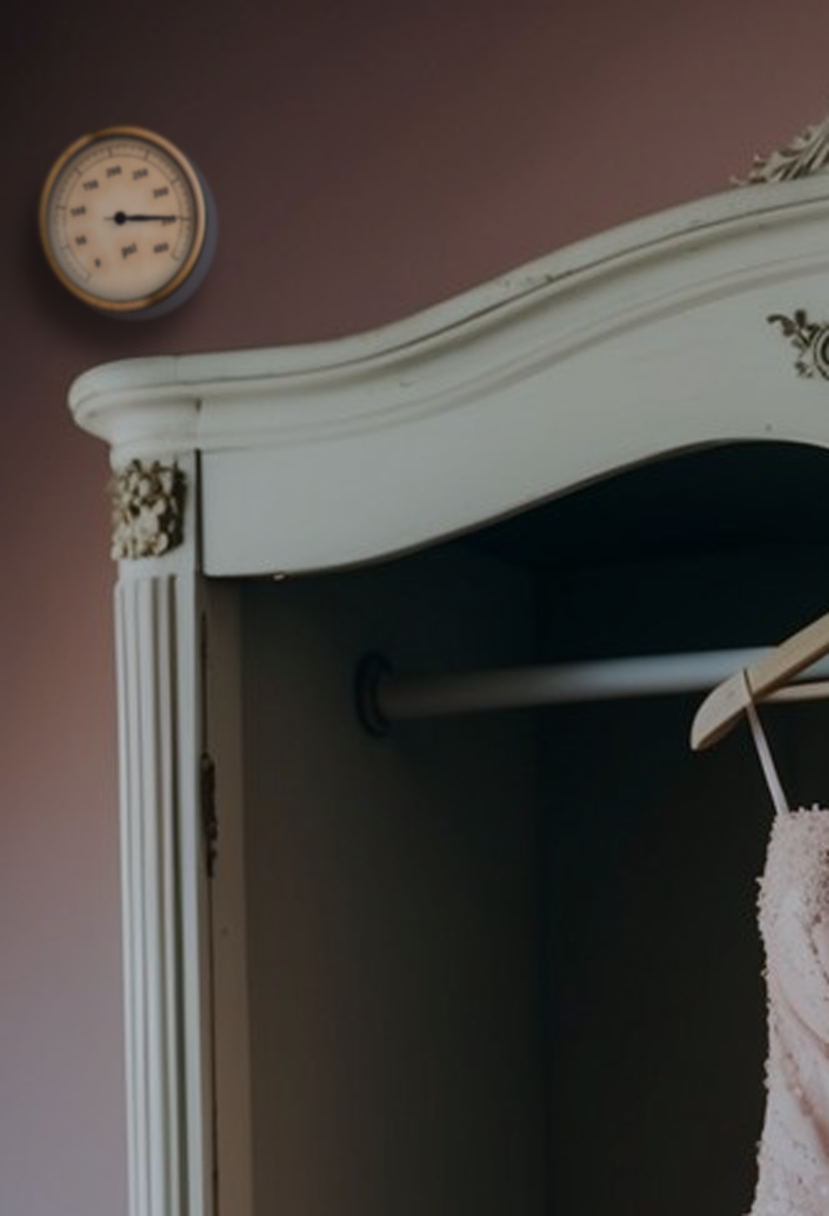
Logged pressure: 350 (psi)
